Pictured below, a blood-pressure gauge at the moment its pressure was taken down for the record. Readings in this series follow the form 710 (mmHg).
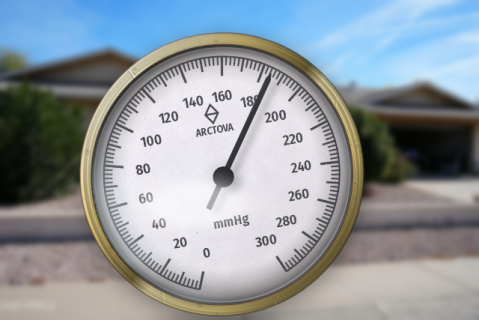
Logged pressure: 184 (mmHg)
